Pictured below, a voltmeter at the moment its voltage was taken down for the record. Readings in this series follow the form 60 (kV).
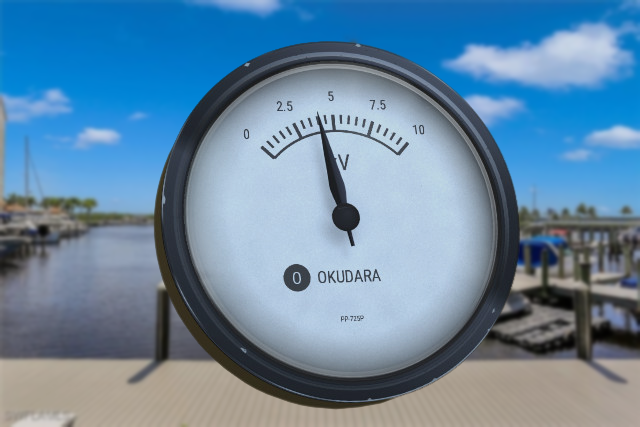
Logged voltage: 4 (kV)
